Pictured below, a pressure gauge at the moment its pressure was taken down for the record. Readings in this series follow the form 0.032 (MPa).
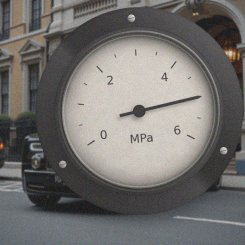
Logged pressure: 5 (MPa)
